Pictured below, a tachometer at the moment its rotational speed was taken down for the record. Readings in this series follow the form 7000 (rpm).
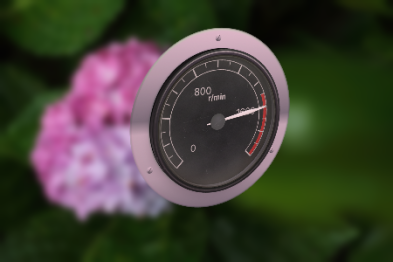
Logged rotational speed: 1600 (rpm)
